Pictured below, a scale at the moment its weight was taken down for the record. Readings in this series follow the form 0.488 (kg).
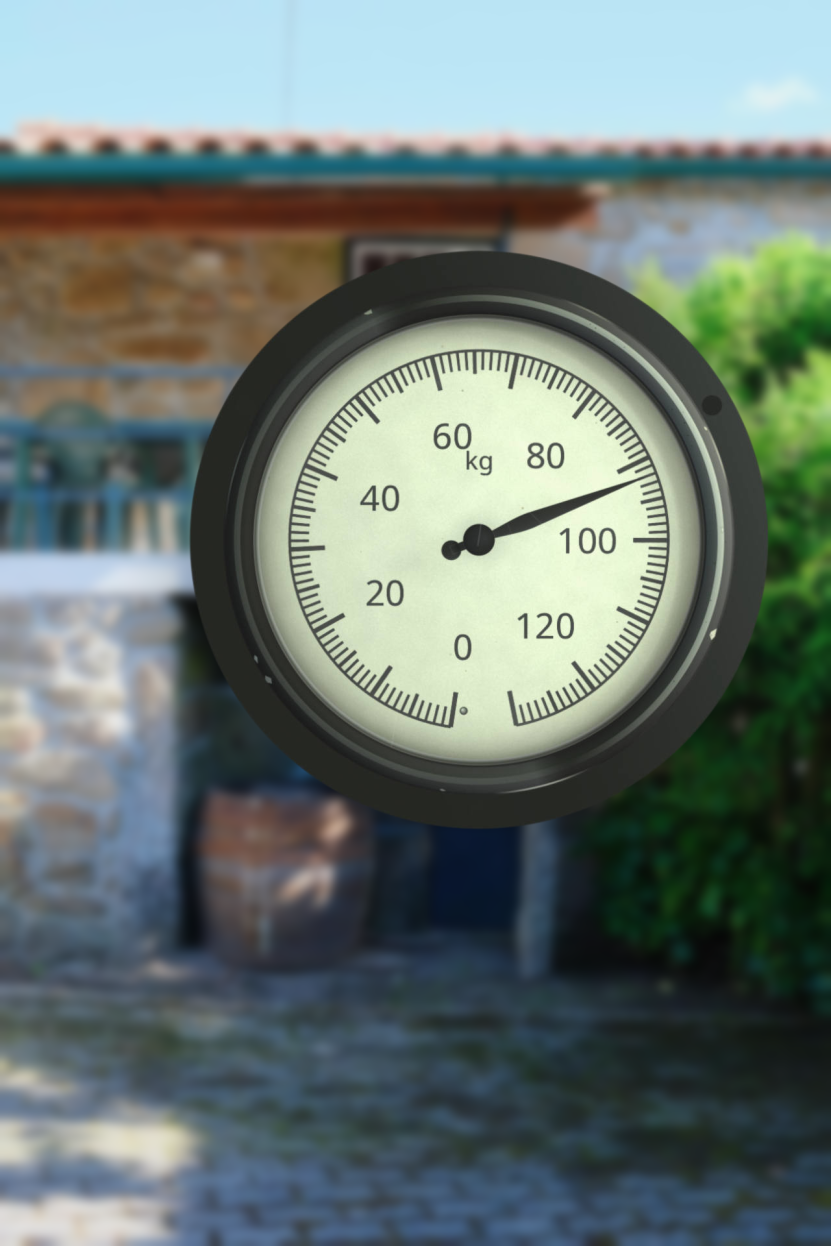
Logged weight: 92 (kg)
